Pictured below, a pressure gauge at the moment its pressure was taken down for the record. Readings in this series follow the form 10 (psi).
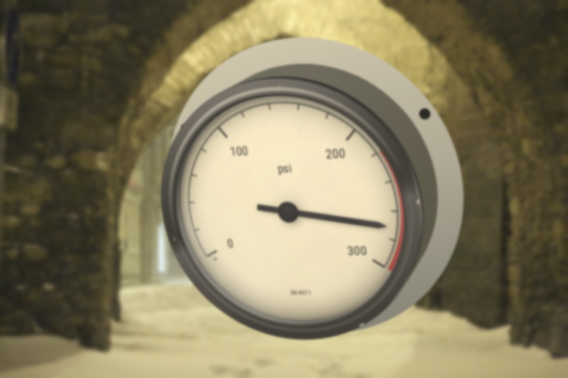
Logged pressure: 270 (psi)
